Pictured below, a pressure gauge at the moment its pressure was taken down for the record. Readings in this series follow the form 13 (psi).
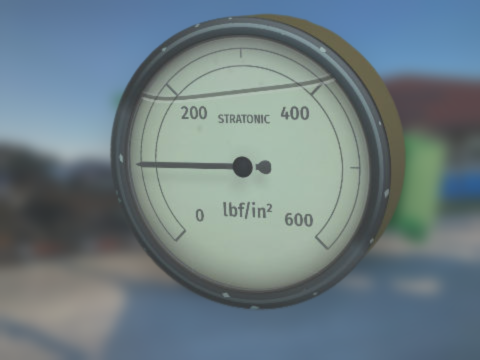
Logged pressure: 100 (psi)
